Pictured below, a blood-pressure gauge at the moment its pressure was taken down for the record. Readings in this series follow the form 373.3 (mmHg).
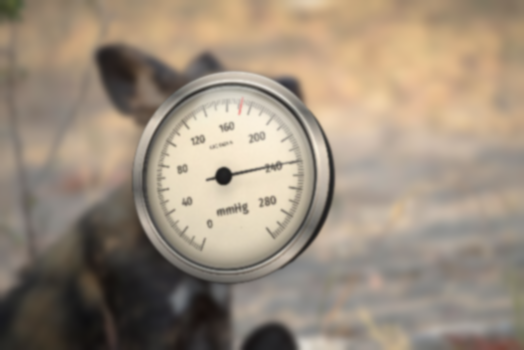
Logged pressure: 240 (mmHg)
